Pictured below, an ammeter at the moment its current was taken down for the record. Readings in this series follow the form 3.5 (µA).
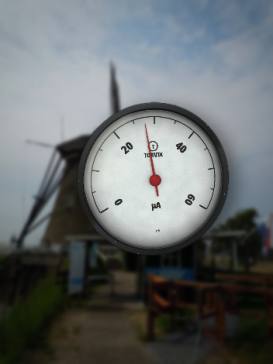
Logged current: 27.5 (µA)
